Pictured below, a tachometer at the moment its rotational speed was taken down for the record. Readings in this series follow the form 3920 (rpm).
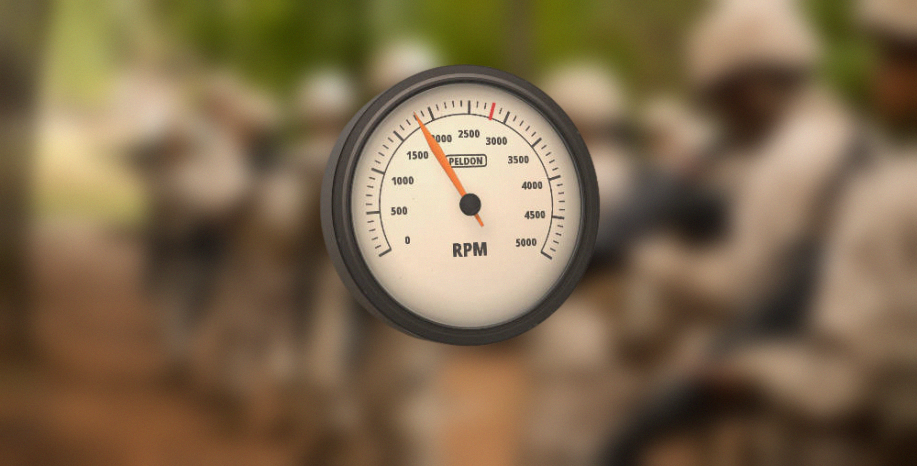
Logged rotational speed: 1800 (rpm)
